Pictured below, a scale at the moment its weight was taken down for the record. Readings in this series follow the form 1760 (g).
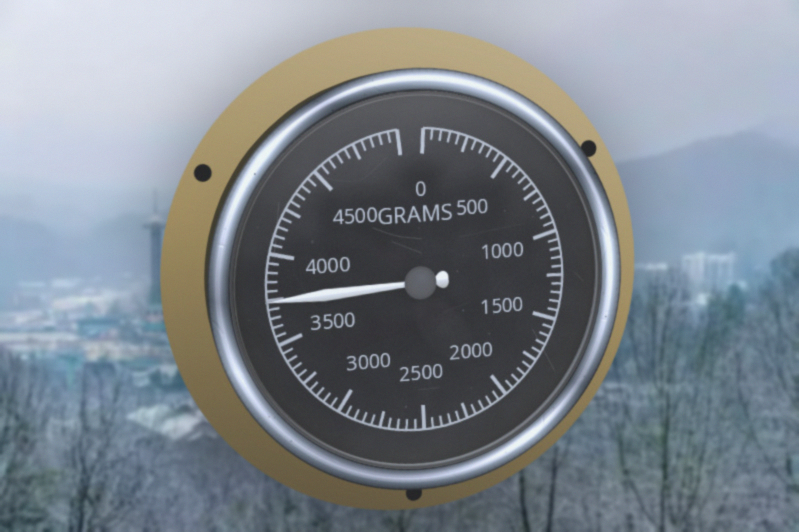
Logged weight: 3750 (g)
